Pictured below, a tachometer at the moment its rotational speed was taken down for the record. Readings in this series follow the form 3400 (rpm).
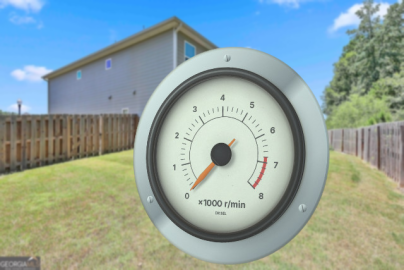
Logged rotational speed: 0 (rpm)
